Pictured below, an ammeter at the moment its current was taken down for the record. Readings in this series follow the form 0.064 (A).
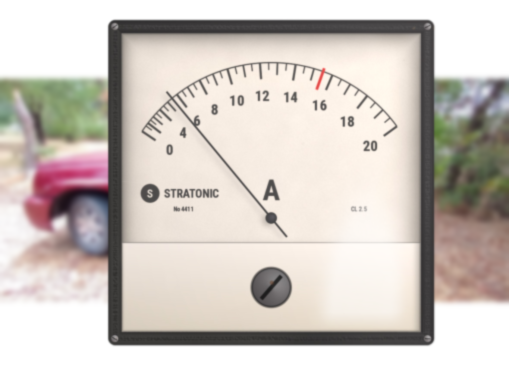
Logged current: 5.5 (A)
